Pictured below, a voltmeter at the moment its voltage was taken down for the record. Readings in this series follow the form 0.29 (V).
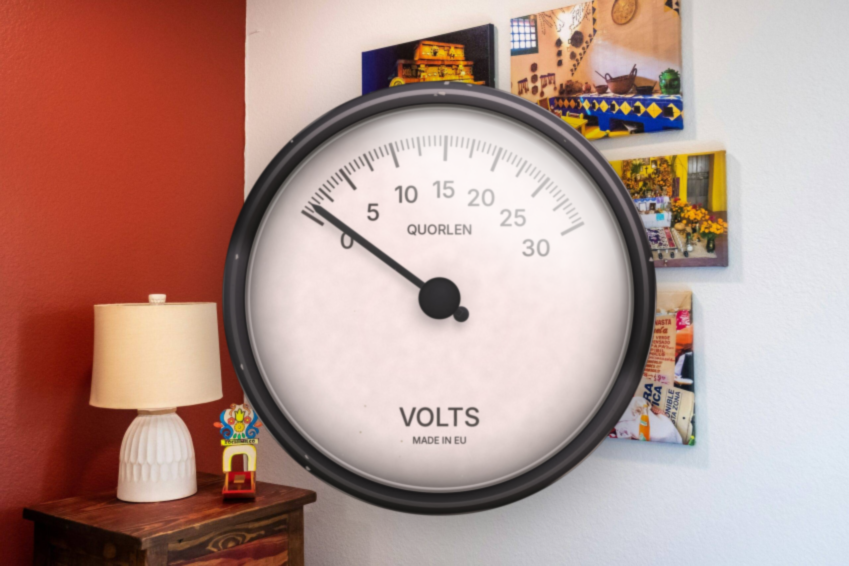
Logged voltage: 1 (V)
